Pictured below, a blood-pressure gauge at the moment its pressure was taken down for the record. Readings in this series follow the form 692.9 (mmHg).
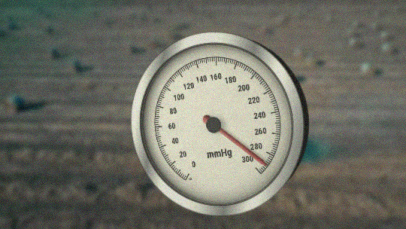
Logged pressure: 290 (mmHg)
